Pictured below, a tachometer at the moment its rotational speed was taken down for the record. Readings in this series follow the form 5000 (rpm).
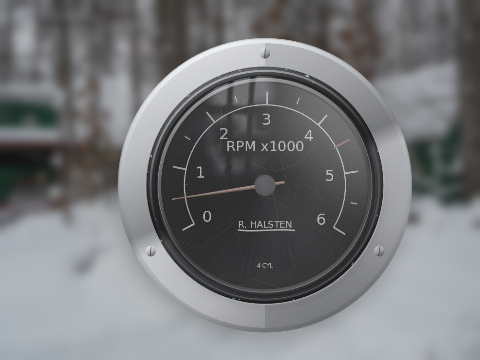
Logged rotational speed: 500 (rpm)
